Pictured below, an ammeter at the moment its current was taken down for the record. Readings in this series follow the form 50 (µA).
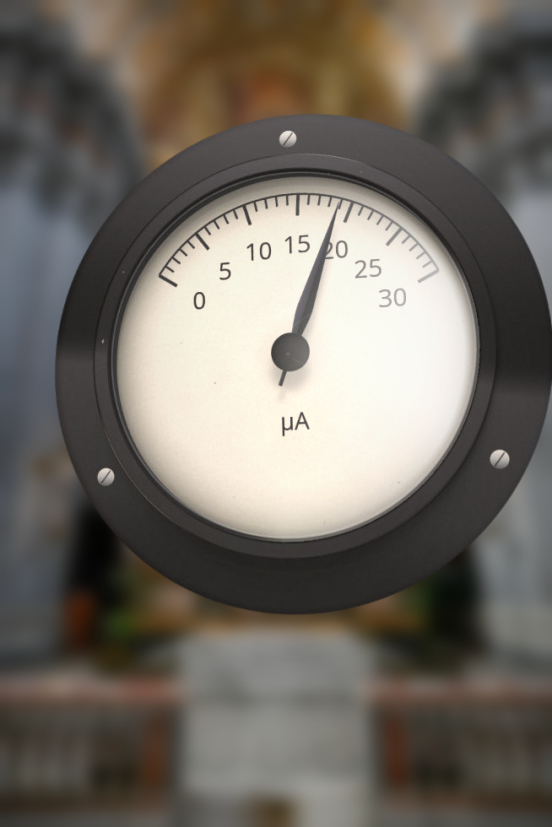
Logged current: 19 (µA)
